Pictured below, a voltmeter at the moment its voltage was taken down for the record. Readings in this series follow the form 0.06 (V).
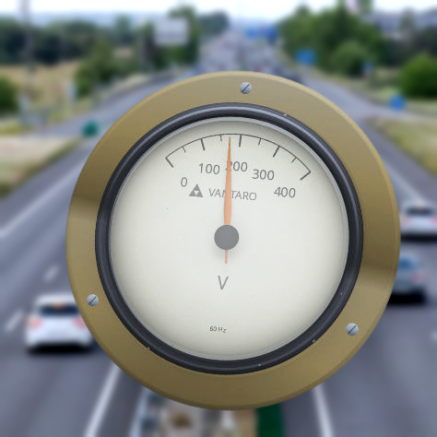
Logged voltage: 175 (V)
